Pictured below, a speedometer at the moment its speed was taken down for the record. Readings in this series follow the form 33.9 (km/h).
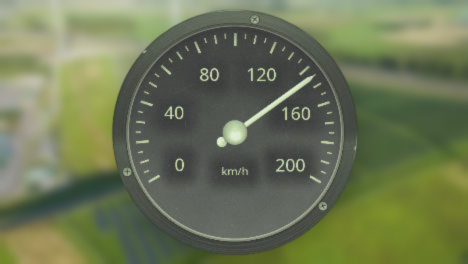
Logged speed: 145 (km/h)
